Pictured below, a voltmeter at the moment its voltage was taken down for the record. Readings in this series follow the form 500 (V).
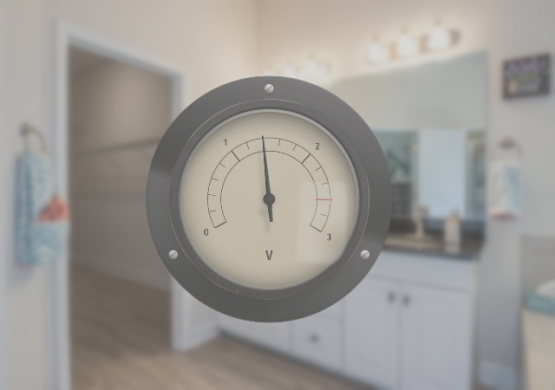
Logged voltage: 1.4 (V)
